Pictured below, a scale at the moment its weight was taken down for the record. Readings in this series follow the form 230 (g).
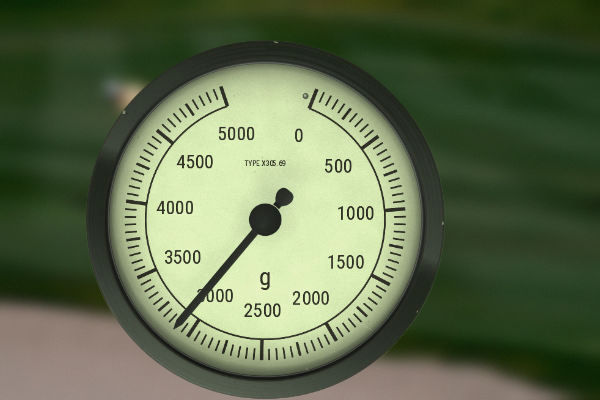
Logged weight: 3100 (g)
